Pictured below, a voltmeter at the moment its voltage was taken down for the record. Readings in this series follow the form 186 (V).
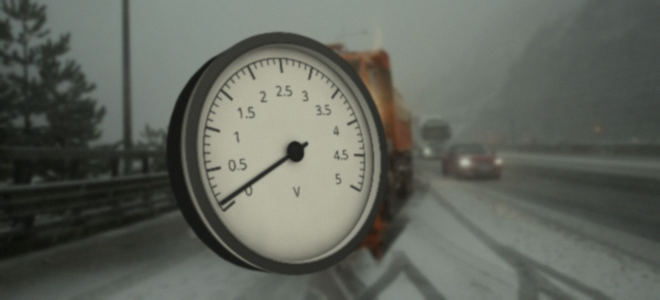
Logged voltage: 0.1 (V)
